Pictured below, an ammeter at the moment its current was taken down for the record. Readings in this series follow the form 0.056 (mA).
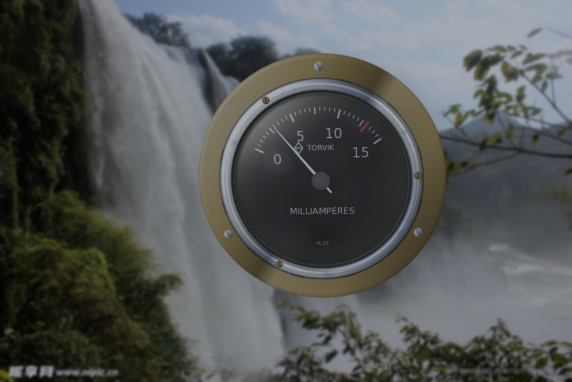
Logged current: 3 (mA)
